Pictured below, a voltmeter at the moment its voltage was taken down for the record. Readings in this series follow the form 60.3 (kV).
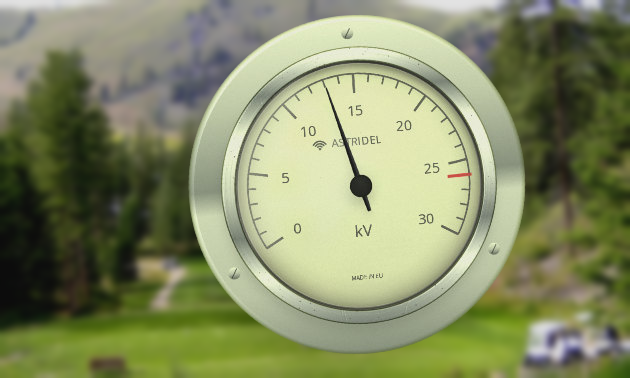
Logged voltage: 13 (kV)
